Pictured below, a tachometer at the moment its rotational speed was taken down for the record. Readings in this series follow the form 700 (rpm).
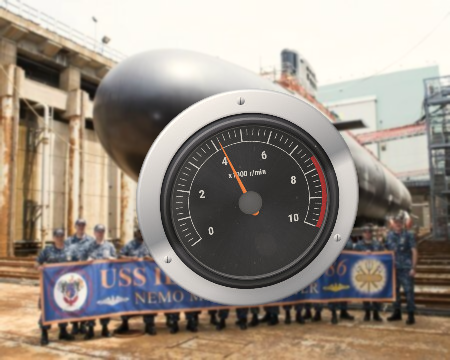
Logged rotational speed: 4200 (rpm)
